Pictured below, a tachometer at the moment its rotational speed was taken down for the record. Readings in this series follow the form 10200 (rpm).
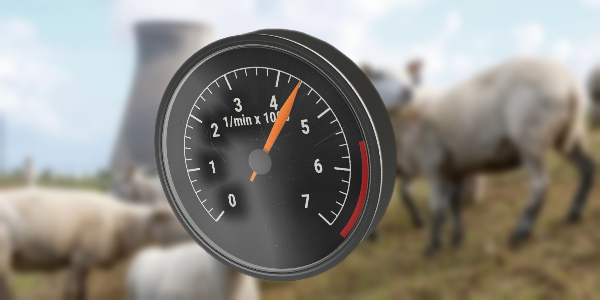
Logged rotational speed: 4400 (rpm)
